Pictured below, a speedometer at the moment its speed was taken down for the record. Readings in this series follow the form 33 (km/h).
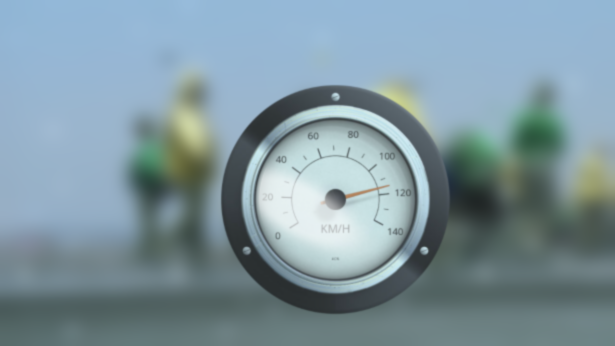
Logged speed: 115 (km/h)
